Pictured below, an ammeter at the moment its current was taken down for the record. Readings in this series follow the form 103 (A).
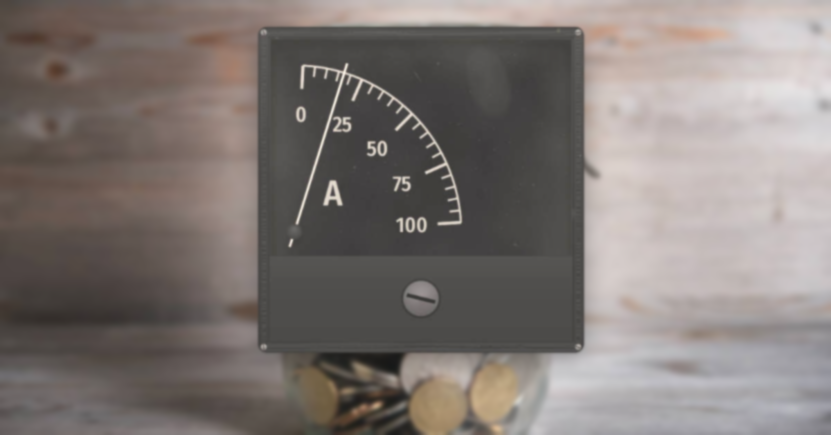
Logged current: 17.5 (A)
